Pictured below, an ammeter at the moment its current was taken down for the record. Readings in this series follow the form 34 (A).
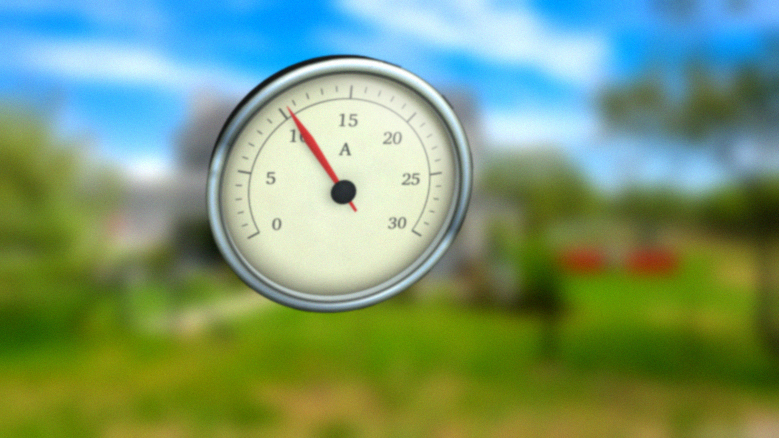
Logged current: 10.5 (A)
